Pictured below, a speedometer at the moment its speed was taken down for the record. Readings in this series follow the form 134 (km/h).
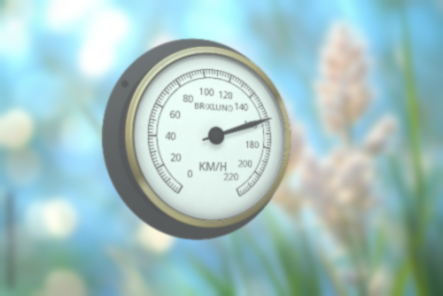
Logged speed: 160 (km/h)
